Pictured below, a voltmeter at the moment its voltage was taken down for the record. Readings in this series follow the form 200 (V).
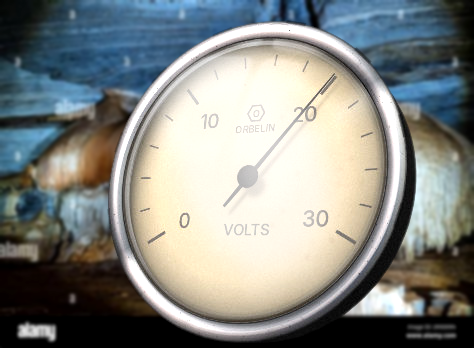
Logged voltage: 20 (V)
